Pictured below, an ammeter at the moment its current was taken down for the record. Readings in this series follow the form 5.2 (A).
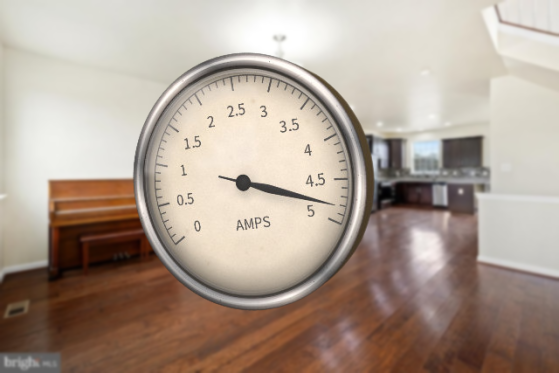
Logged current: 4.8 (A)
